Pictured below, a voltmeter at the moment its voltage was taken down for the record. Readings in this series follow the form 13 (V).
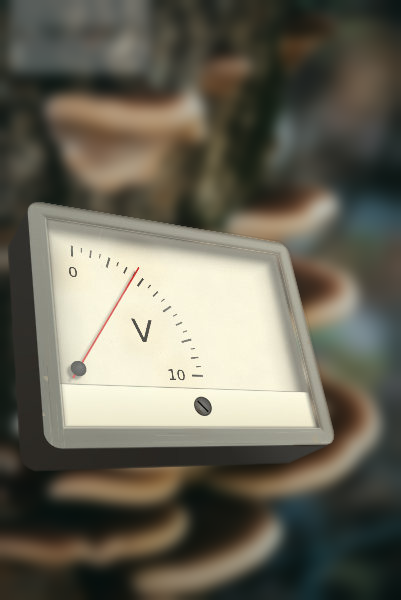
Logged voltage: 3.5 (V)
